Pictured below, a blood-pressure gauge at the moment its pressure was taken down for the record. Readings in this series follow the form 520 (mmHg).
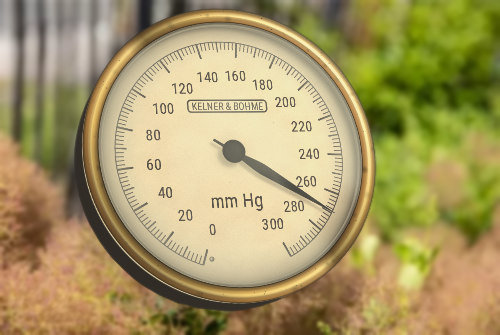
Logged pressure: 270 (mmHg)
